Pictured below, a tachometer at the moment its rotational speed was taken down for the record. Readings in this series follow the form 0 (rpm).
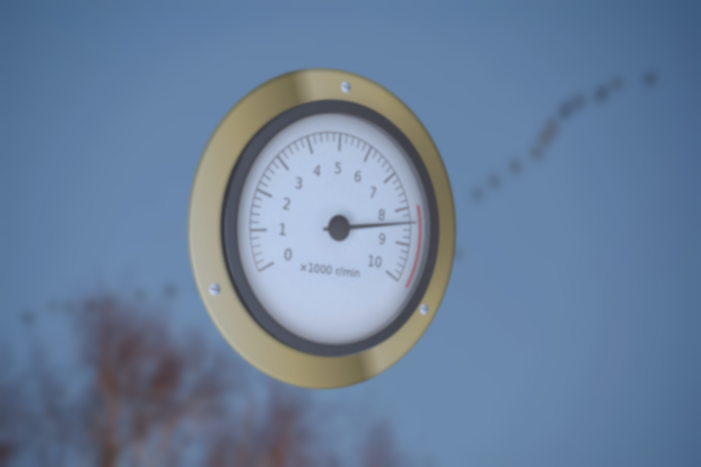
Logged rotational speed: 8400 (rpm)
